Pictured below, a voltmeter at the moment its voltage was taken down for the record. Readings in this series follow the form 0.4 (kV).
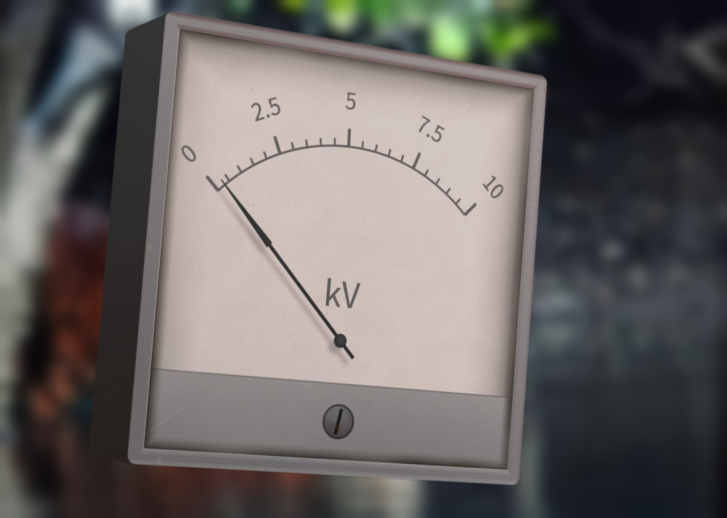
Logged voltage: 0.25 (kV)
